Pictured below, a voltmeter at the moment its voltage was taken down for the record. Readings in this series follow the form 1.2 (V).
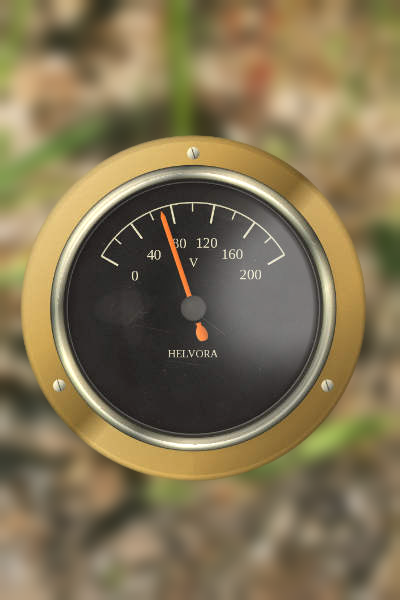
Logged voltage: 70 (V)
